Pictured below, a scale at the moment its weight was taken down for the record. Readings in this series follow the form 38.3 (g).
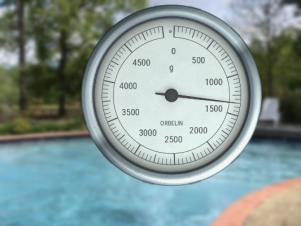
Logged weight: 1350 (g)
